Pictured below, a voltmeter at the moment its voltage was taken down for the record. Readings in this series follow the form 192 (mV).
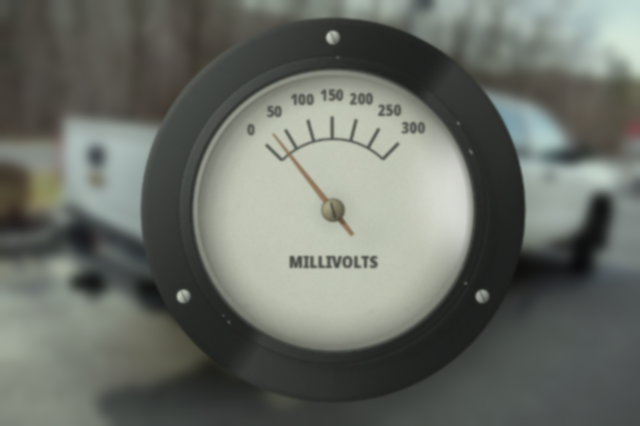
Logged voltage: 25 (mV)
